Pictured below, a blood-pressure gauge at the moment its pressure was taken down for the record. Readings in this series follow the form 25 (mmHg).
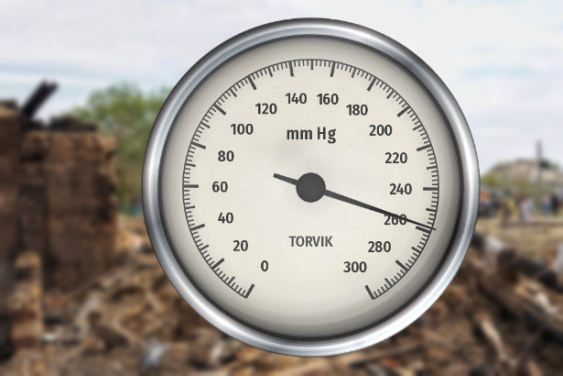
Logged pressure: 258 (mmHg)
